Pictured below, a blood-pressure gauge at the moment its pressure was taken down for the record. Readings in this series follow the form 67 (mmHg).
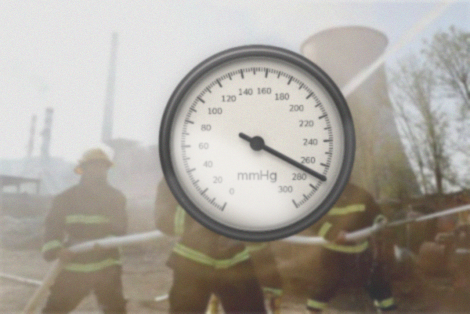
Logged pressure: 270 (mmHg)
